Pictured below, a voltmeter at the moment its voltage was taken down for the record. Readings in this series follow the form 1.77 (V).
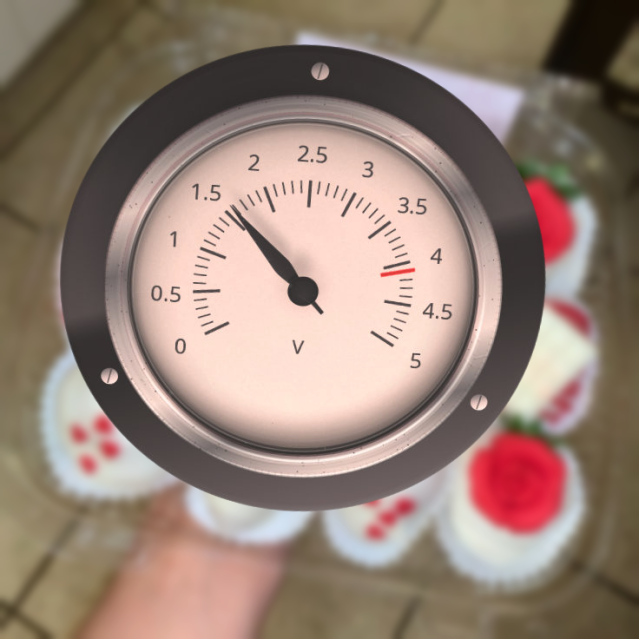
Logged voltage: 1.6 (V)
